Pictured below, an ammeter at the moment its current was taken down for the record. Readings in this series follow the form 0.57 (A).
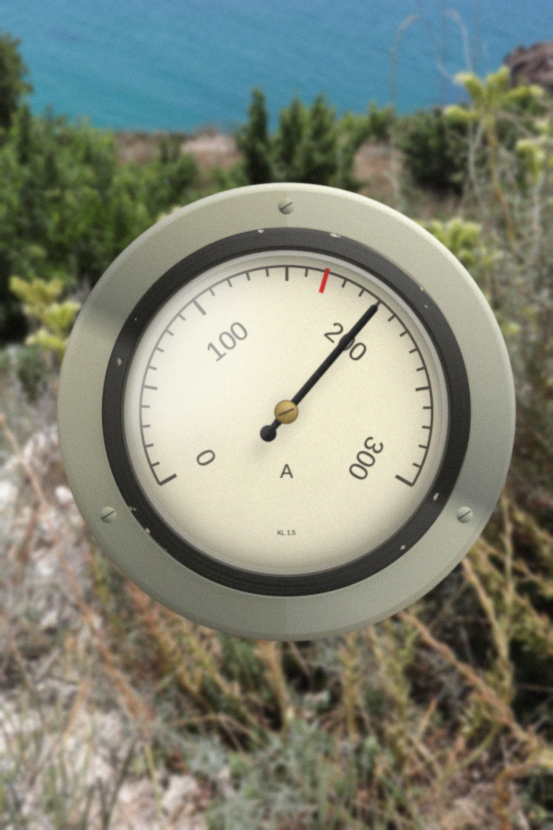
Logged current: 200 (A)
